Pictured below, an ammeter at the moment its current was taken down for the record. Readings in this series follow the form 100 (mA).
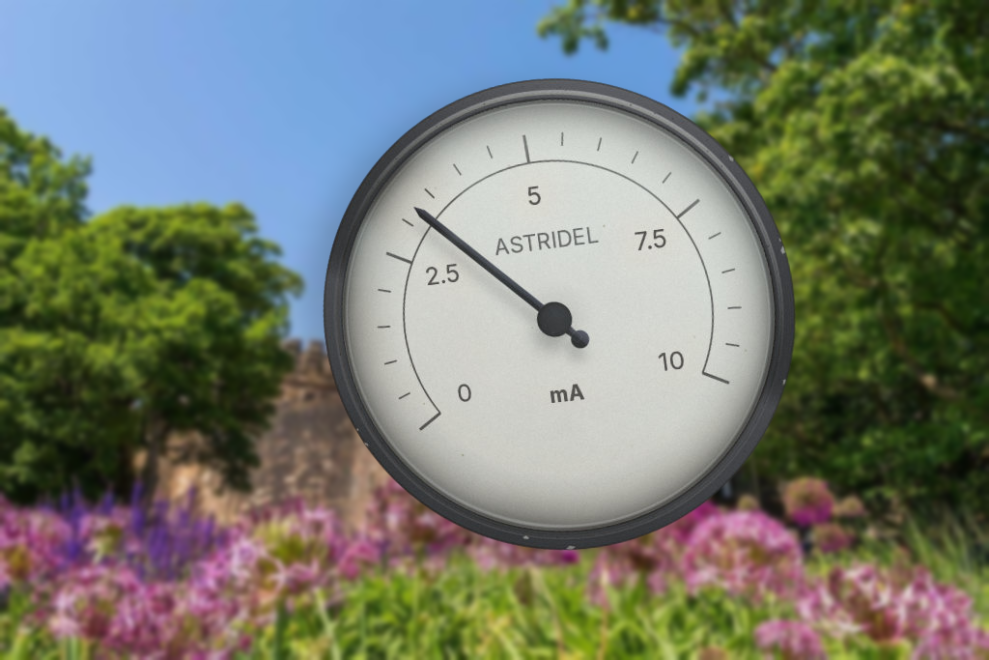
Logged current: 3.25 (mA)
